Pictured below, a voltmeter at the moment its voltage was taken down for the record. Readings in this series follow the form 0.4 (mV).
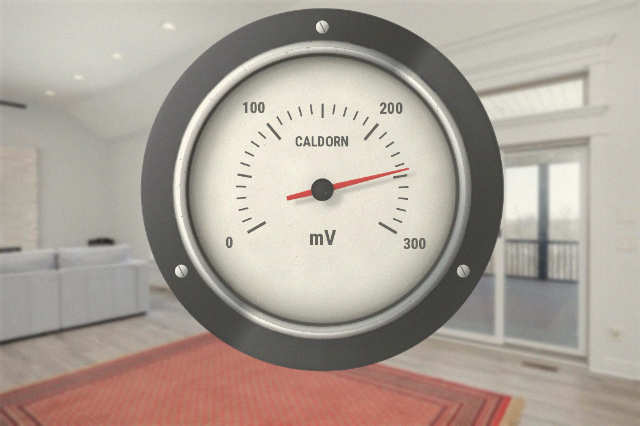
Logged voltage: 245 (mV)
